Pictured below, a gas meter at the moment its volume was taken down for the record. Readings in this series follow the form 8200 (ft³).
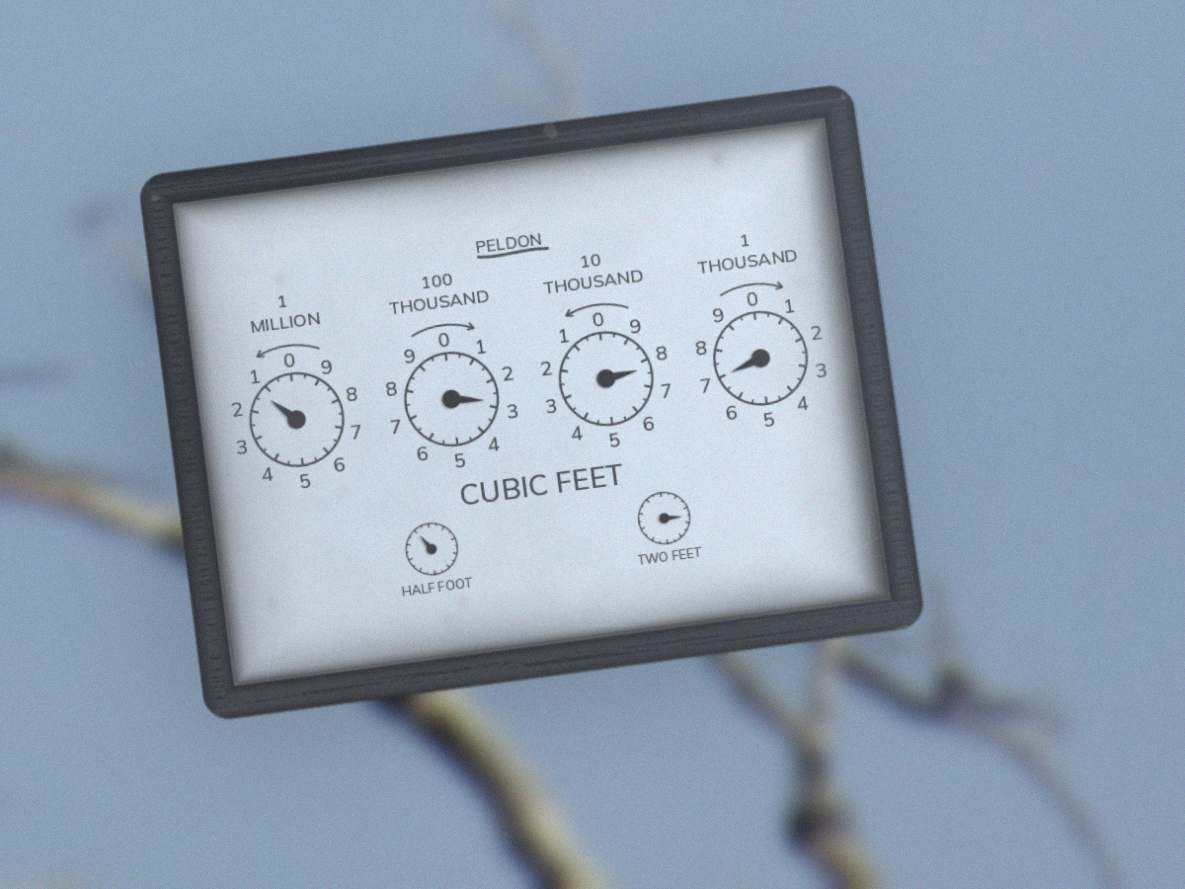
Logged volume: 127700 (ft³)
